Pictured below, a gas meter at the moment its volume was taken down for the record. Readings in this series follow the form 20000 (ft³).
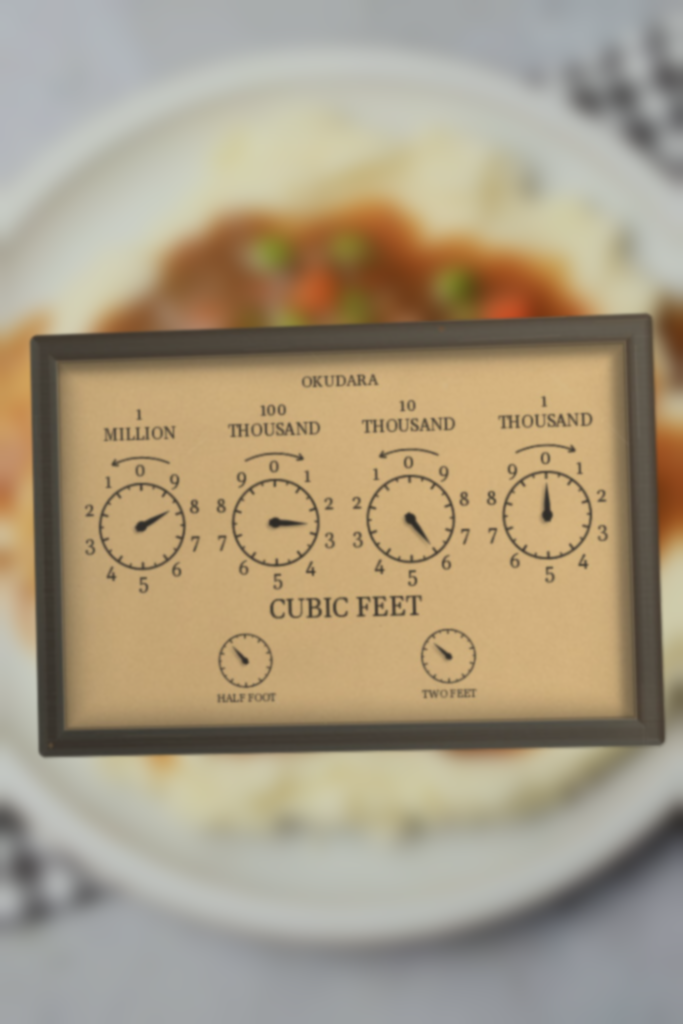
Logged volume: 826000 (ft³)
